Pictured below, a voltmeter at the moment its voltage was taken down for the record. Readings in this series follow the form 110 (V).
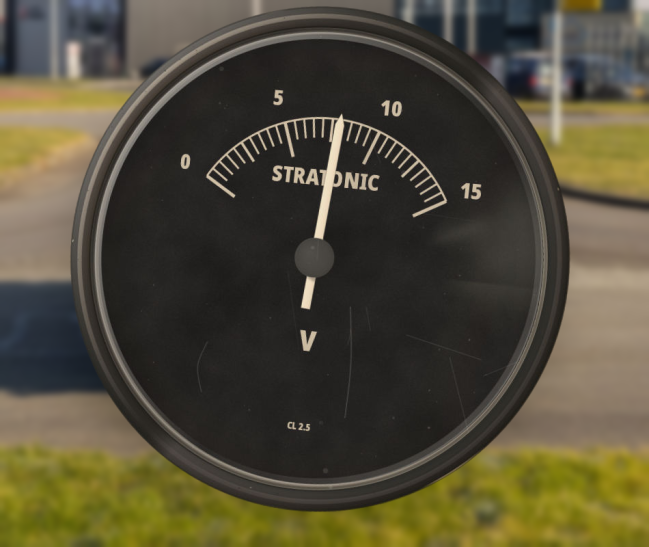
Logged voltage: 8 (V)
